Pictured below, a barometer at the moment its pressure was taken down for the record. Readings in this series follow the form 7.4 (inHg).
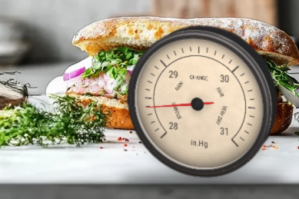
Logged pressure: 28.4 (inHg)
